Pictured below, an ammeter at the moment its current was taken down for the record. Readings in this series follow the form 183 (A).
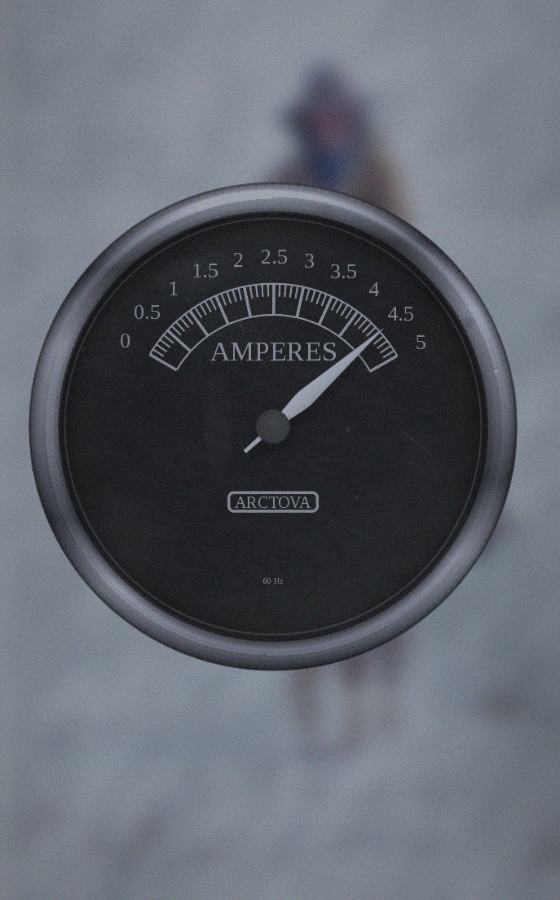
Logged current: 4.5 (A)
